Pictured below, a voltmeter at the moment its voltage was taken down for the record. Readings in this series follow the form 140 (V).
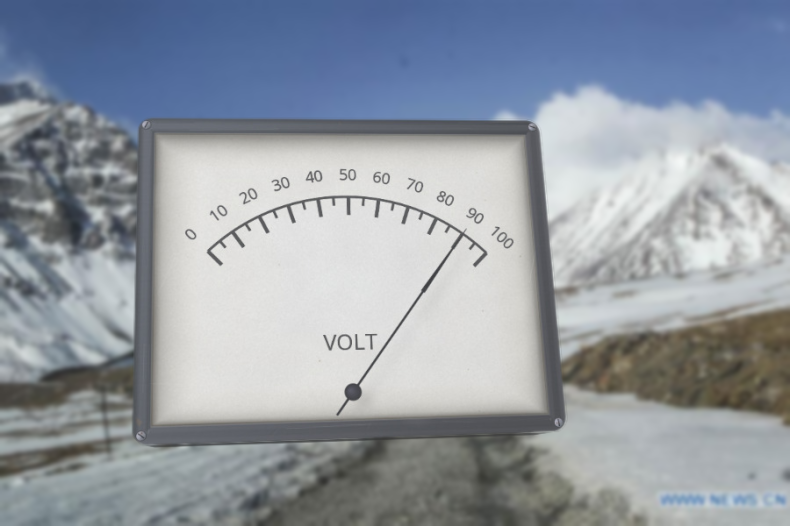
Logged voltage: 90 (V)
